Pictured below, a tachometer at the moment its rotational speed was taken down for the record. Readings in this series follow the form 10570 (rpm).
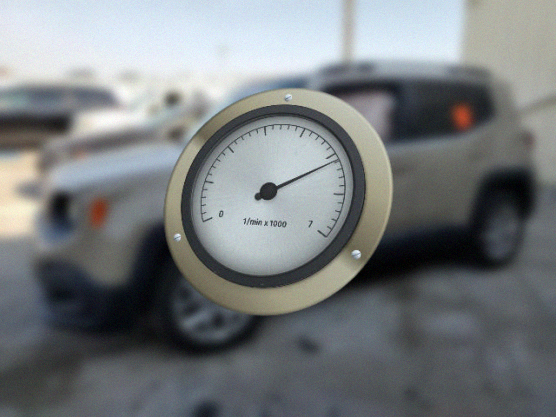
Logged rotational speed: 5200 (rpm)
